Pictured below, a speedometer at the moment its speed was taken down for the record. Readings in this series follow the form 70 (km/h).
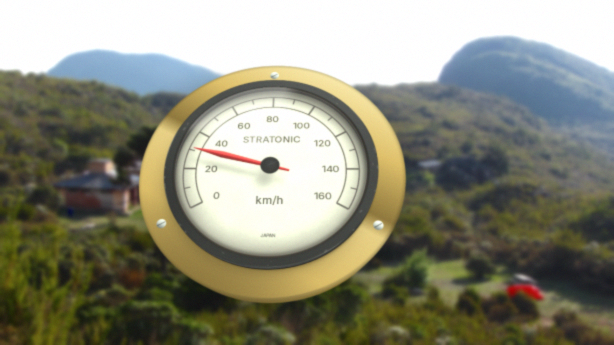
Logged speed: 30 (km/h)
